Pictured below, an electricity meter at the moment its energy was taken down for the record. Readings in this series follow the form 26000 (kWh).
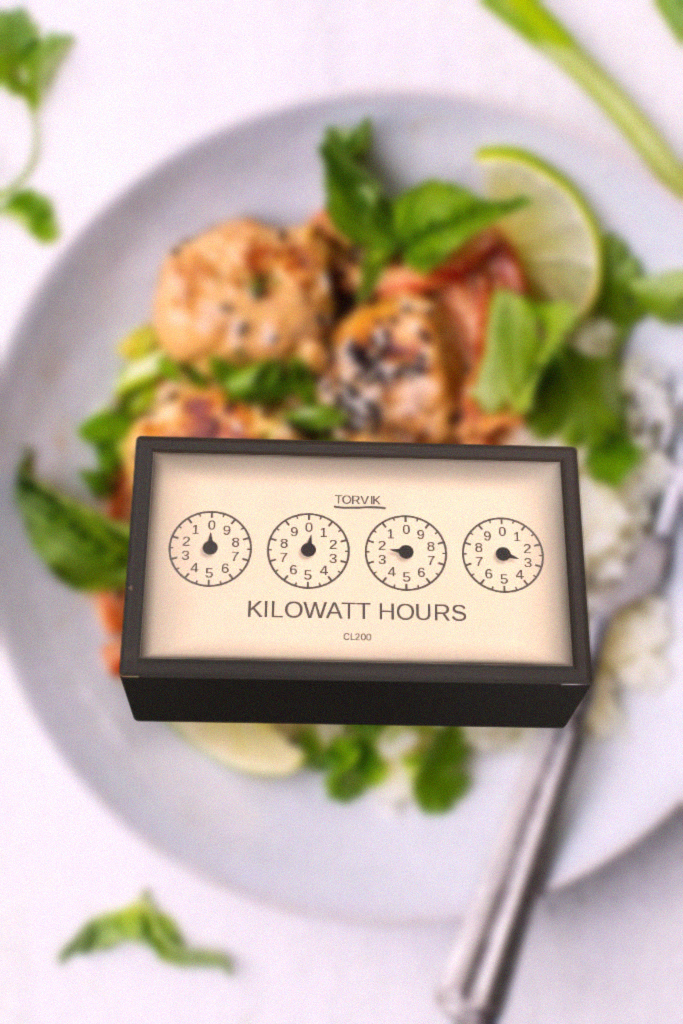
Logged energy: 23 (kWh)
